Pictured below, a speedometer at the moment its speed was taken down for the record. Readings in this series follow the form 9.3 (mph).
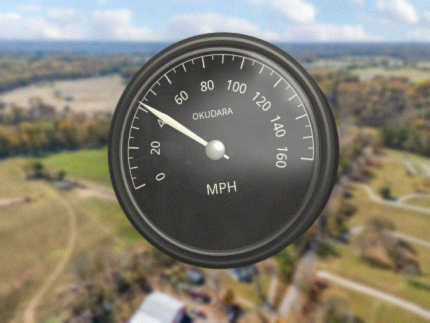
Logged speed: 42.5 (mph)
